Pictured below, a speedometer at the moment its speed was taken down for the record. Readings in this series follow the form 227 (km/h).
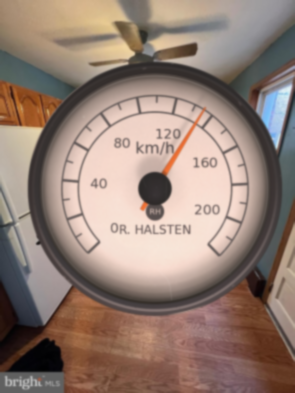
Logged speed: 135 (km/h)
